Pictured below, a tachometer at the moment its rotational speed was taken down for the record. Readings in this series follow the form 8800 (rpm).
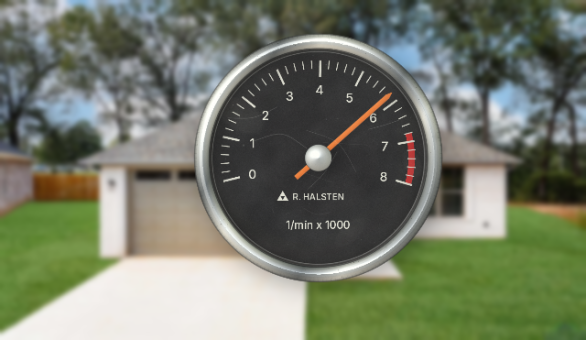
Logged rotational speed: 5800 (rpm)
